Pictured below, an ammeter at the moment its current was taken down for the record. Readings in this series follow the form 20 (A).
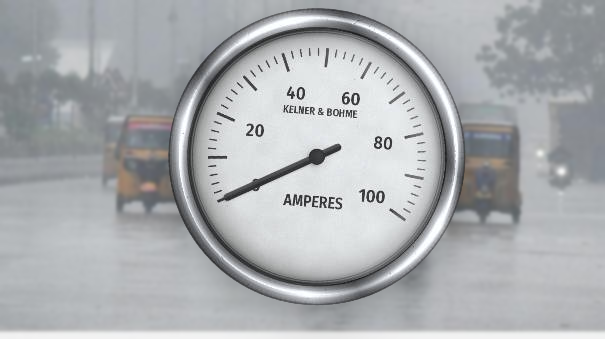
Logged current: 0 (A)
